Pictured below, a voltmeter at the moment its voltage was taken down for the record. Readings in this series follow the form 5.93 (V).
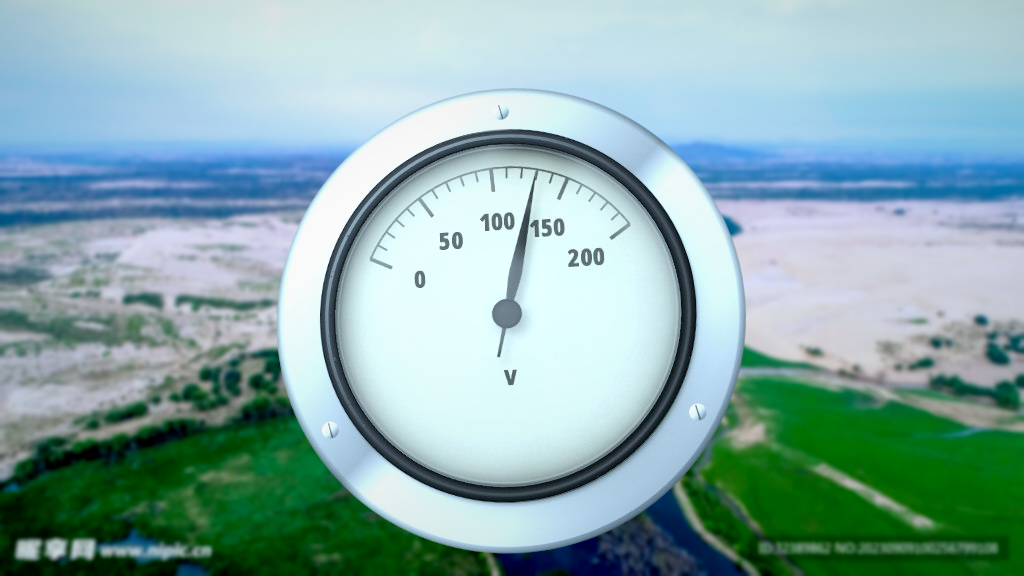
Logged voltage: 130 (V)
